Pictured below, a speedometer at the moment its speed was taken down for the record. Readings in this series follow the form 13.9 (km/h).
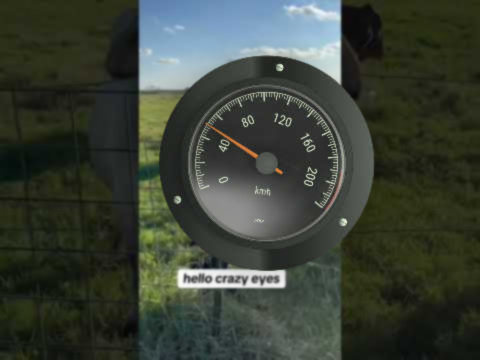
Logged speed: 50 (km/h)
